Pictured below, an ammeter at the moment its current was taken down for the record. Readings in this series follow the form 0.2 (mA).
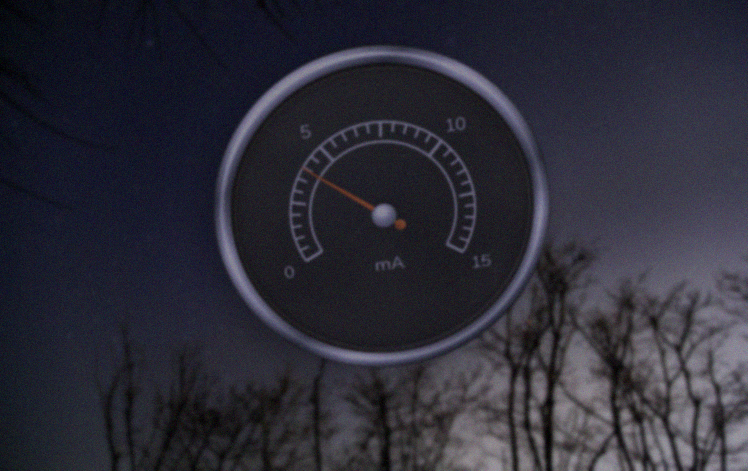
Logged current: 4 (mA)
